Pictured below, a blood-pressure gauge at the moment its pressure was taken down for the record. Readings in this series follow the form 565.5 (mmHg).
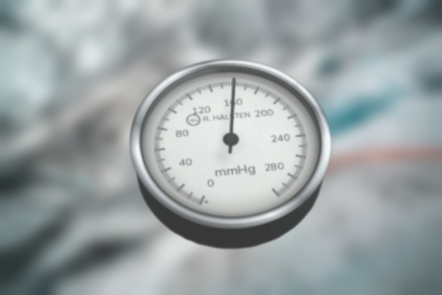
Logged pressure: 160 (mmHg)
